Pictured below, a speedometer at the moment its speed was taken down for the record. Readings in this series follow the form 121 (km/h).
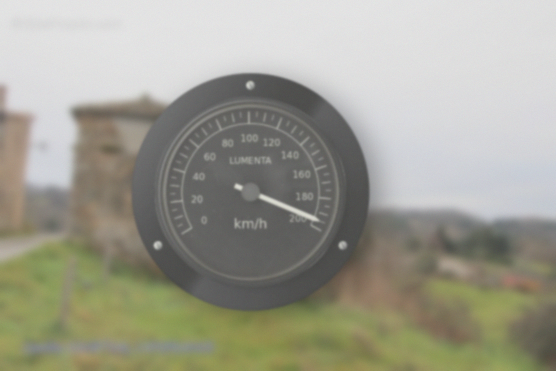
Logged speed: 195 (km/h)
